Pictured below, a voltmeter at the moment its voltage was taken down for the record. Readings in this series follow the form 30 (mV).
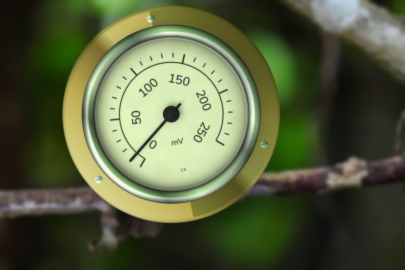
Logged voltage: 10 (mV)
